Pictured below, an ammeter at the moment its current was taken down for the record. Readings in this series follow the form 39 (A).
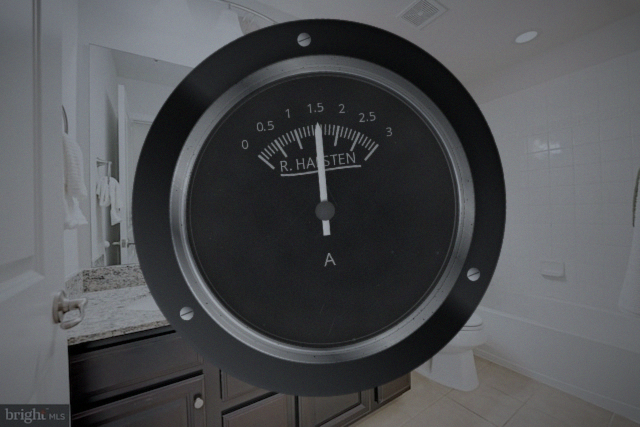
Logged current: 1.5 (A)
